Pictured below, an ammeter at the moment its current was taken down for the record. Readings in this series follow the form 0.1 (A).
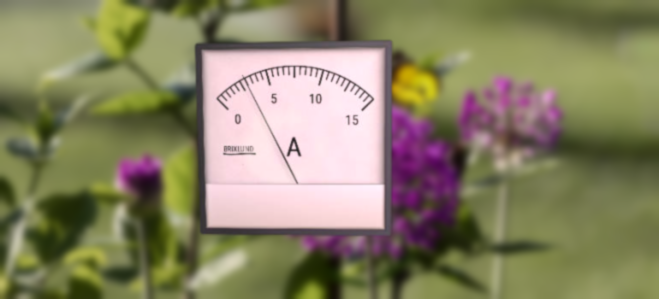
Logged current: 3 (A)
